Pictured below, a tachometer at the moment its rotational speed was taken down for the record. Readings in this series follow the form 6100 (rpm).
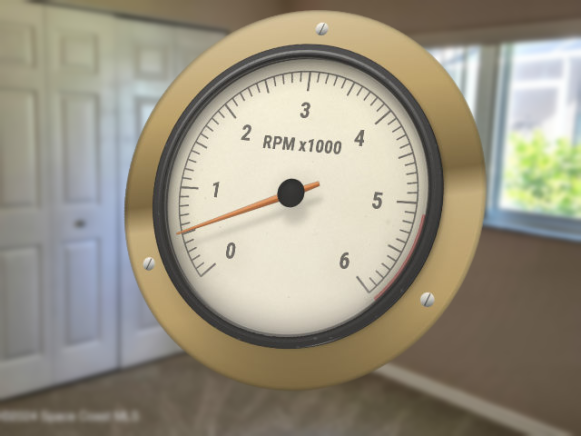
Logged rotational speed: 500 (rpm)
